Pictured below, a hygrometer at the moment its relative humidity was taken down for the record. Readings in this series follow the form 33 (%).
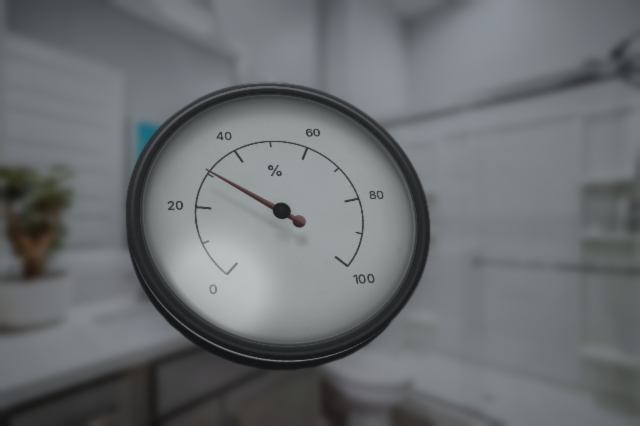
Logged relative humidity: 30 (%)
